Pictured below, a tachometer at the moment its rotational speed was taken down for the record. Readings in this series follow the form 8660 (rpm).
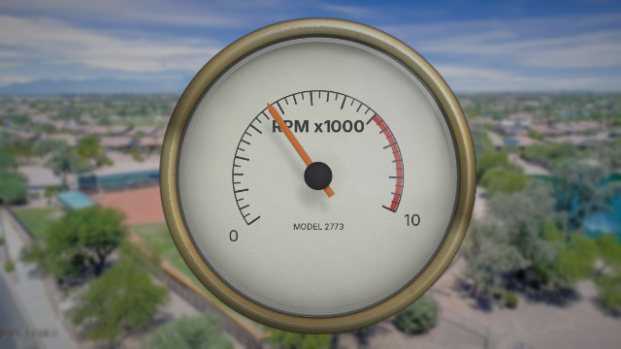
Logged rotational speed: 3750 (rpm)
